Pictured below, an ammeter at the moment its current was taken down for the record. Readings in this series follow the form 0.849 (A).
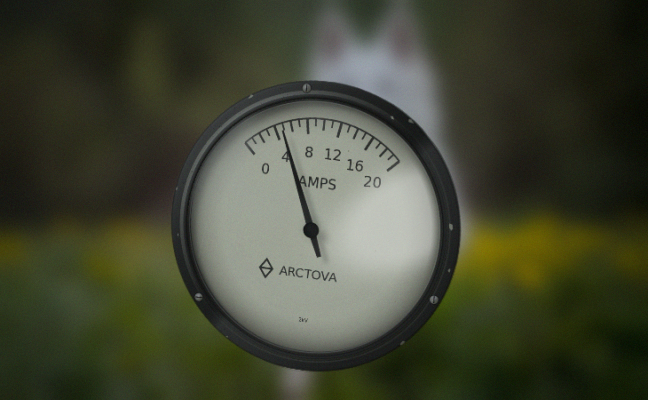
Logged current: 5 (A)
